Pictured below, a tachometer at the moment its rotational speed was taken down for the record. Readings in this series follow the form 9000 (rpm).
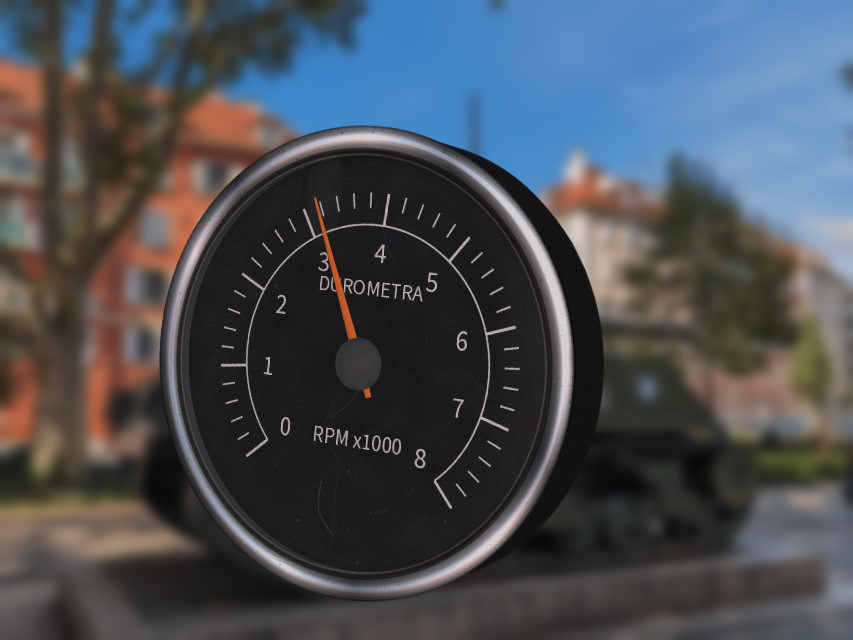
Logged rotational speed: 3200 (rpm)
